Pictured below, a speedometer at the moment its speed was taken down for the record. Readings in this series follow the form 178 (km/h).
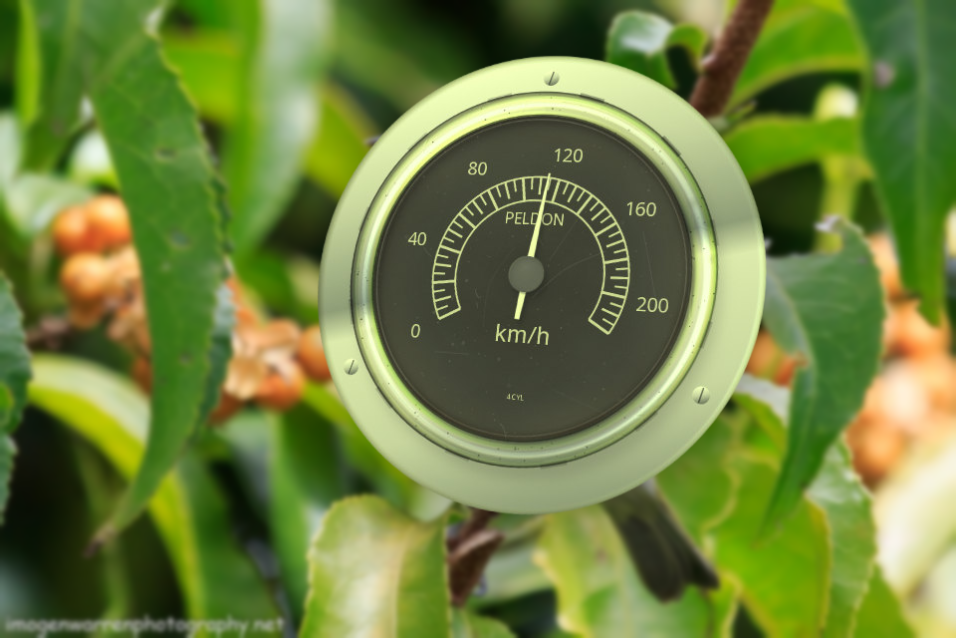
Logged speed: 115 (km/h)
